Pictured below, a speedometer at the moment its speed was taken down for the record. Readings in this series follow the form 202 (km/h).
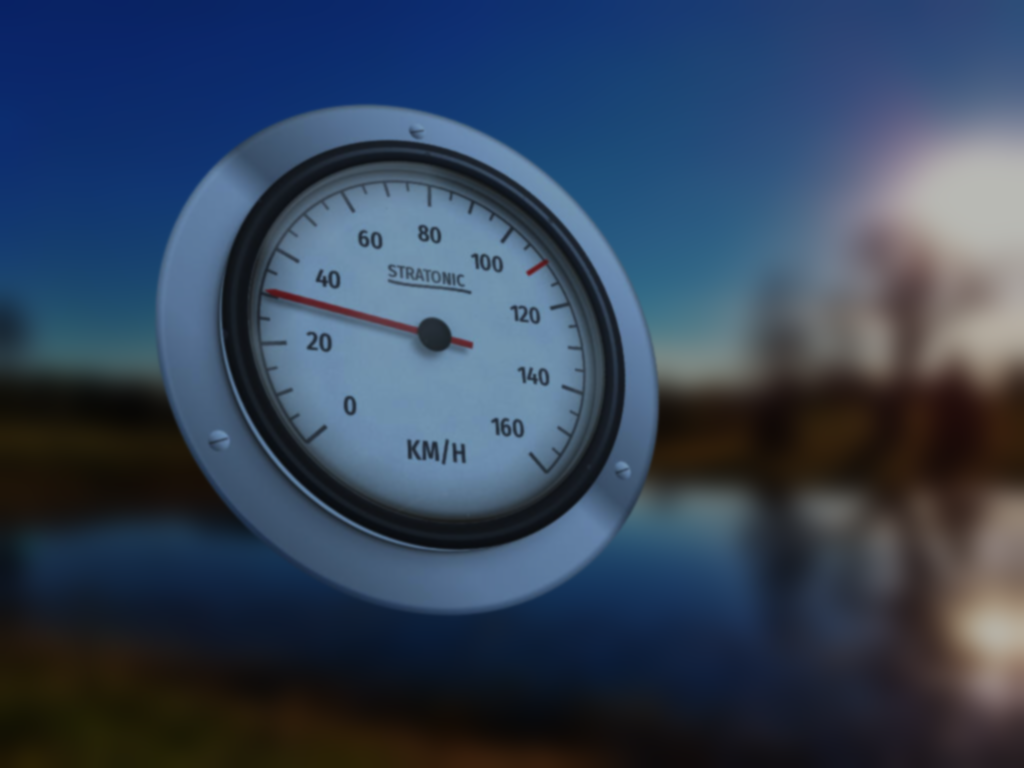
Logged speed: 30 (km/h)
